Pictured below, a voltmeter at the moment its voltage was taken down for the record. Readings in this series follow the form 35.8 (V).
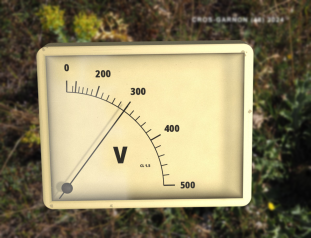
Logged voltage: 300 (V)
